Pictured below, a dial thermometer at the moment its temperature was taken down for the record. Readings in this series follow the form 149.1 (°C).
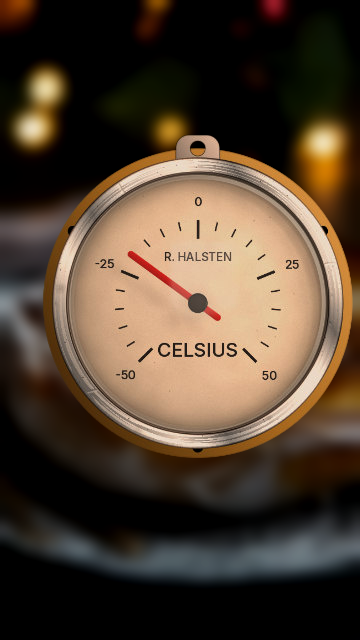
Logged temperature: -20 (°C)
